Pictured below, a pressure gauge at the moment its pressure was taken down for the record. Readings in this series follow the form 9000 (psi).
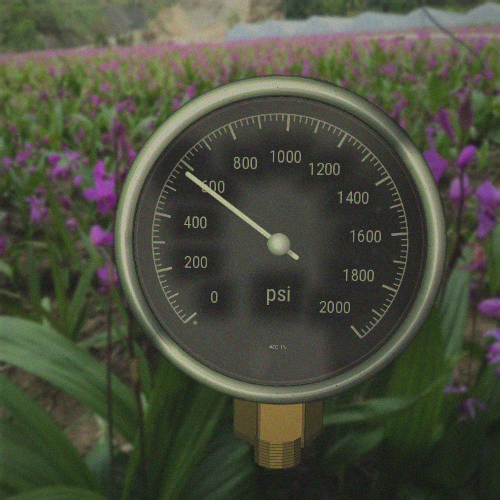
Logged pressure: 580 (psi)
